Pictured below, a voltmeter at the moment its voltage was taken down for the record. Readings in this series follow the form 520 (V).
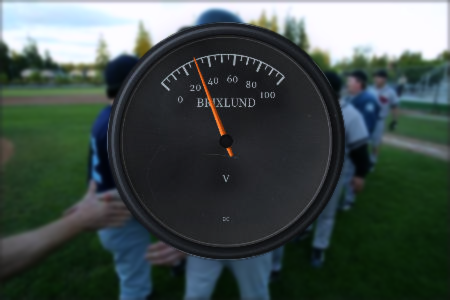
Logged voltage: 30 (V)
